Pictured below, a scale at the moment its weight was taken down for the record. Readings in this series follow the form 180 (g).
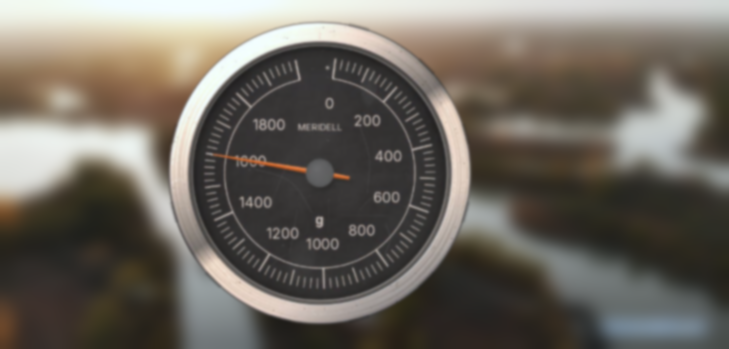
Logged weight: 1600 (g)
